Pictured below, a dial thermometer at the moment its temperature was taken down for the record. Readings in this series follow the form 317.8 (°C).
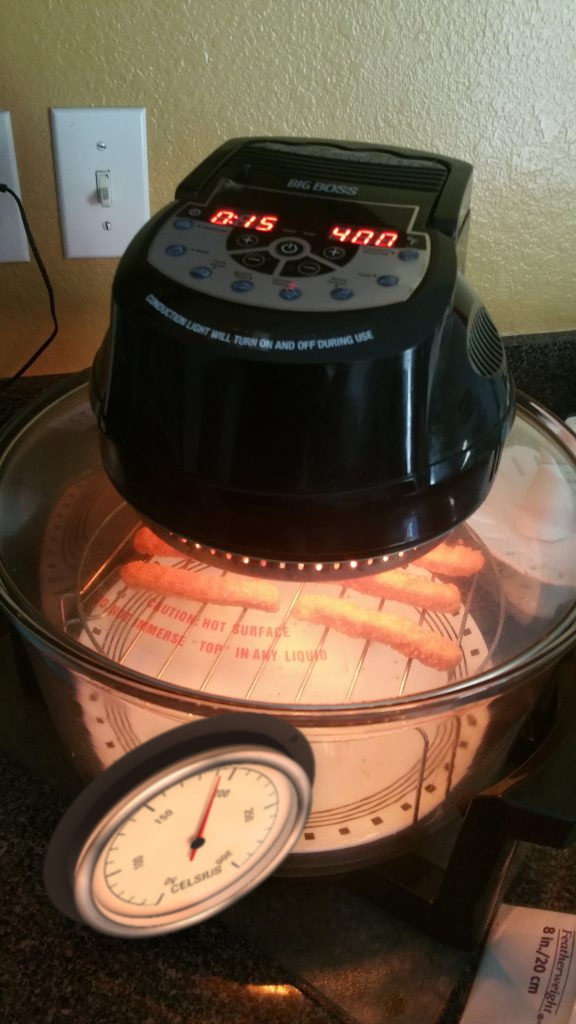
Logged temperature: 190 (°C)
